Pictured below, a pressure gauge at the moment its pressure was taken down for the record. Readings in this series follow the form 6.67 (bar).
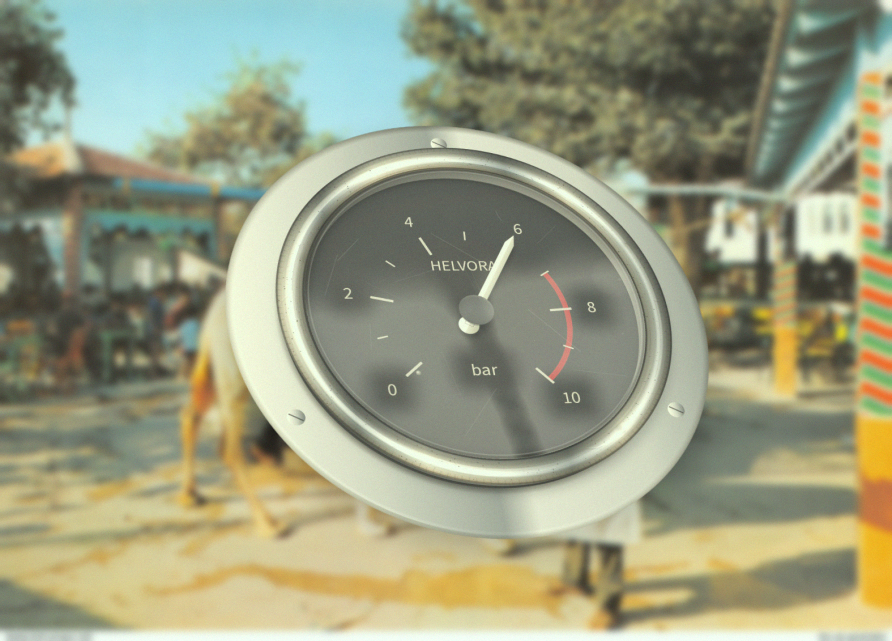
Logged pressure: 6 (bar)
